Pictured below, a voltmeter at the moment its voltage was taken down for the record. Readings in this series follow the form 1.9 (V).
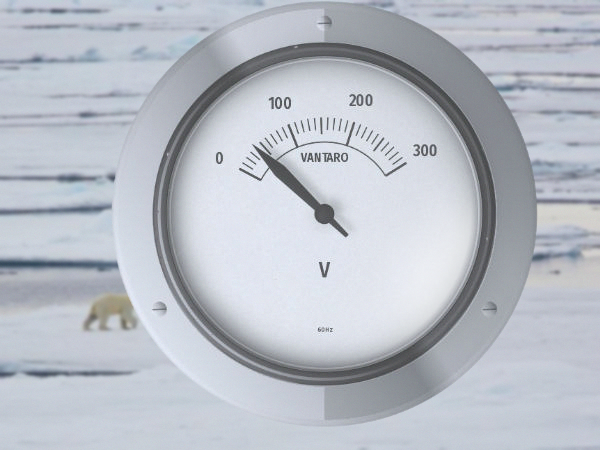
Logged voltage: 40 (V)
